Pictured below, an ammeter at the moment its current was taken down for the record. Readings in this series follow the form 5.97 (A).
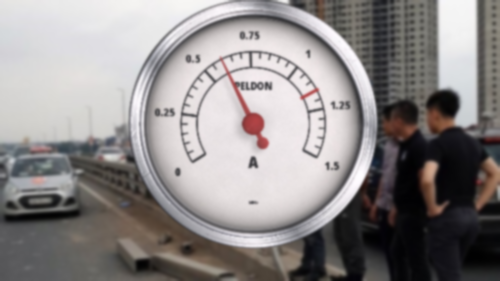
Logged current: 0.6 (A)
